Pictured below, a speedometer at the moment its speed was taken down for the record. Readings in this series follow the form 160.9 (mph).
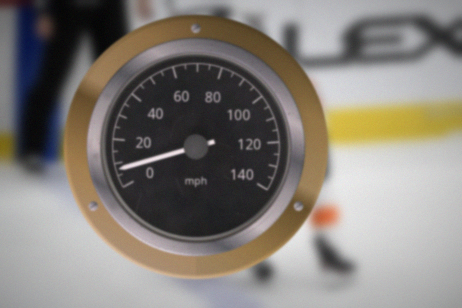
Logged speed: 7.5 (mph)
